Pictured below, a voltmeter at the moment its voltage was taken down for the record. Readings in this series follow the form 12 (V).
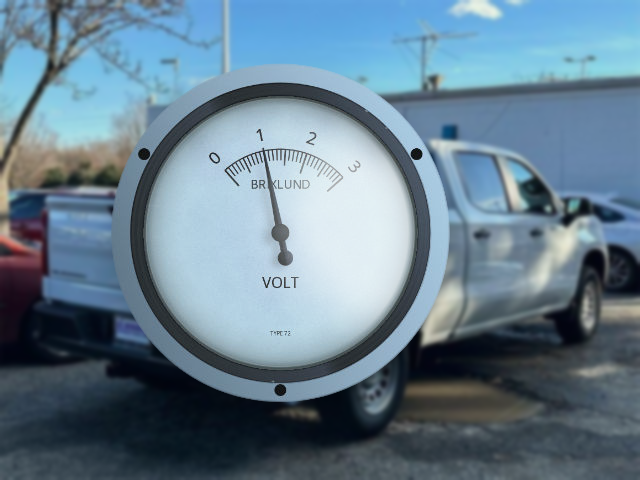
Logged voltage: 1 (V)
